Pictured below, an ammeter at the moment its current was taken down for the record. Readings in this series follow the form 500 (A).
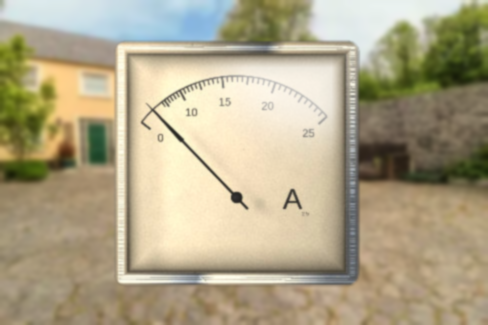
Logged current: 5 (A)
